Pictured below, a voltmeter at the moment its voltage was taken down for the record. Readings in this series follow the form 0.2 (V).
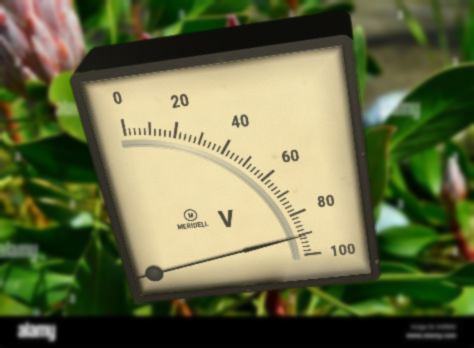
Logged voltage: 90 (V)
